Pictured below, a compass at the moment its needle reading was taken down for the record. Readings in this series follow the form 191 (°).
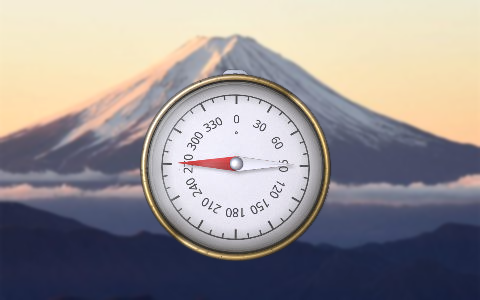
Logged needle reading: 270 (°)
